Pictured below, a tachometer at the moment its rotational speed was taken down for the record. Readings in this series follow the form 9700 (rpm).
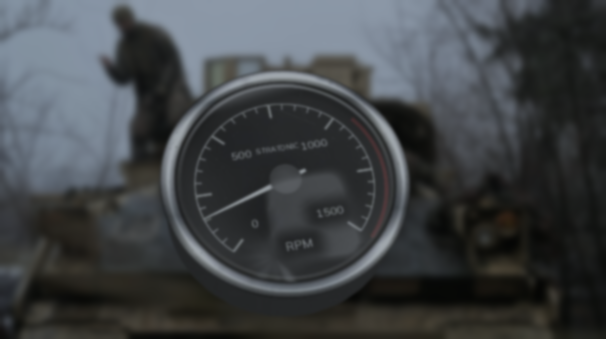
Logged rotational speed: 150 (rpm)
